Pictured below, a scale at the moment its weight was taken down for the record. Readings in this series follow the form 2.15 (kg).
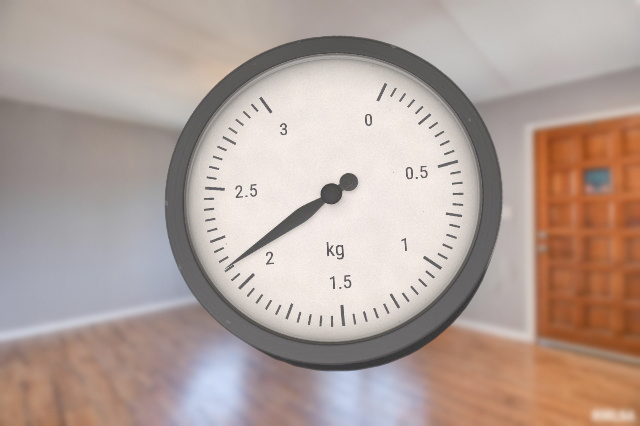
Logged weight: 2.1 (kg)
